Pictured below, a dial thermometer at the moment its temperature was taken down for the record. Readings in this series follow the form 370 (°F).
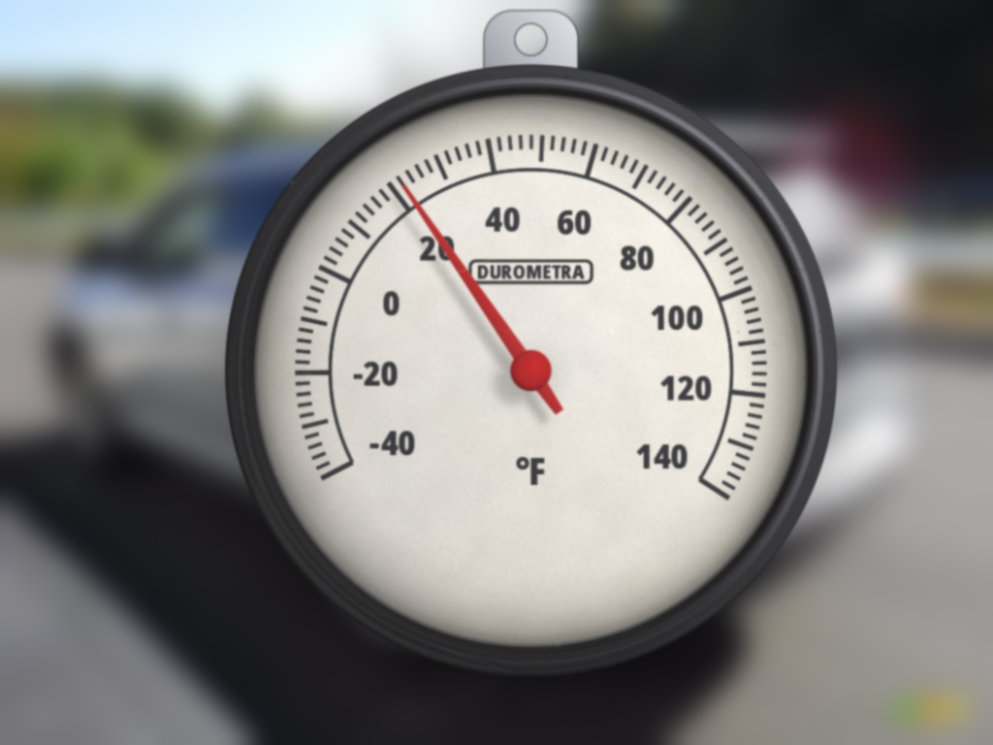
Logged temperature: 22 (°F)
